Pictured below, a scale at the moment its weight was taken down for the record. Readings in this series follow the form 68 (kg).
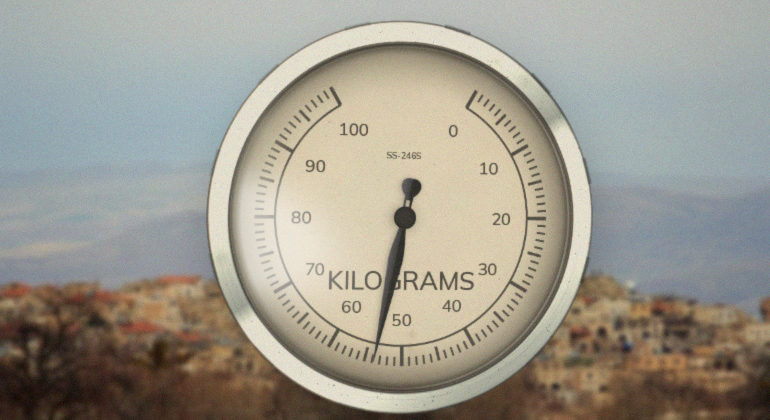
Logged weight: 54 (kg)
